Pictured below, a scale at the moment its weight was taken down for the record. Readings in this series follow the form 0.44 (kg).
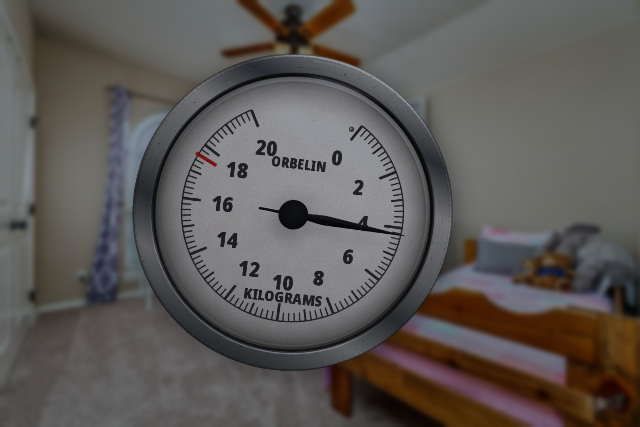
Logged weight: 4.2 (kg)
